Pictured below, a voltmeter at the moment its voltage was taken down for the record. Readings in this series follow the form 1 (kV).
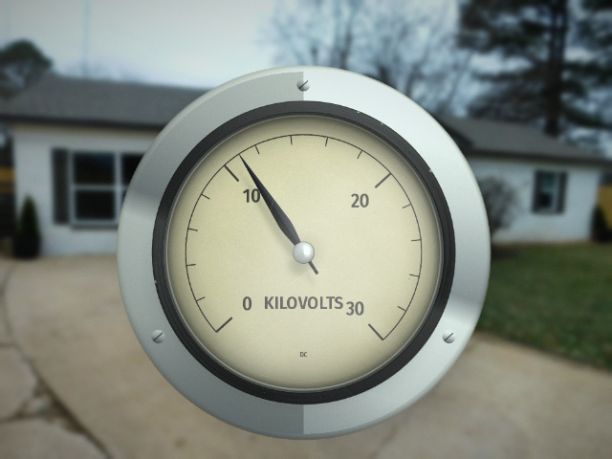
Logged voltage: 11 (kV)
